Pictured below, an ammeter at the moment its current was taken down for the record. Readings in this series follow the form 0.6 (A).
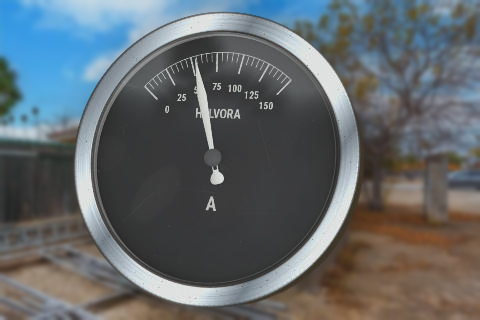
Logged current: 55 (A)
